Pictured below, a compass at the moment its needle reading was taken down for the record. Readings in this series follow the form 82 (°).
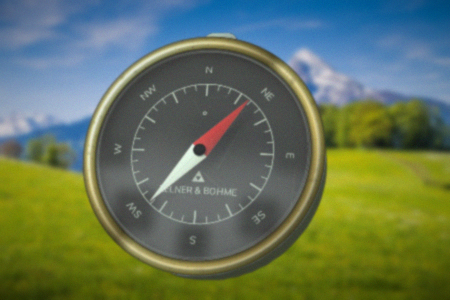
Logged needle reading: 40 (°)
